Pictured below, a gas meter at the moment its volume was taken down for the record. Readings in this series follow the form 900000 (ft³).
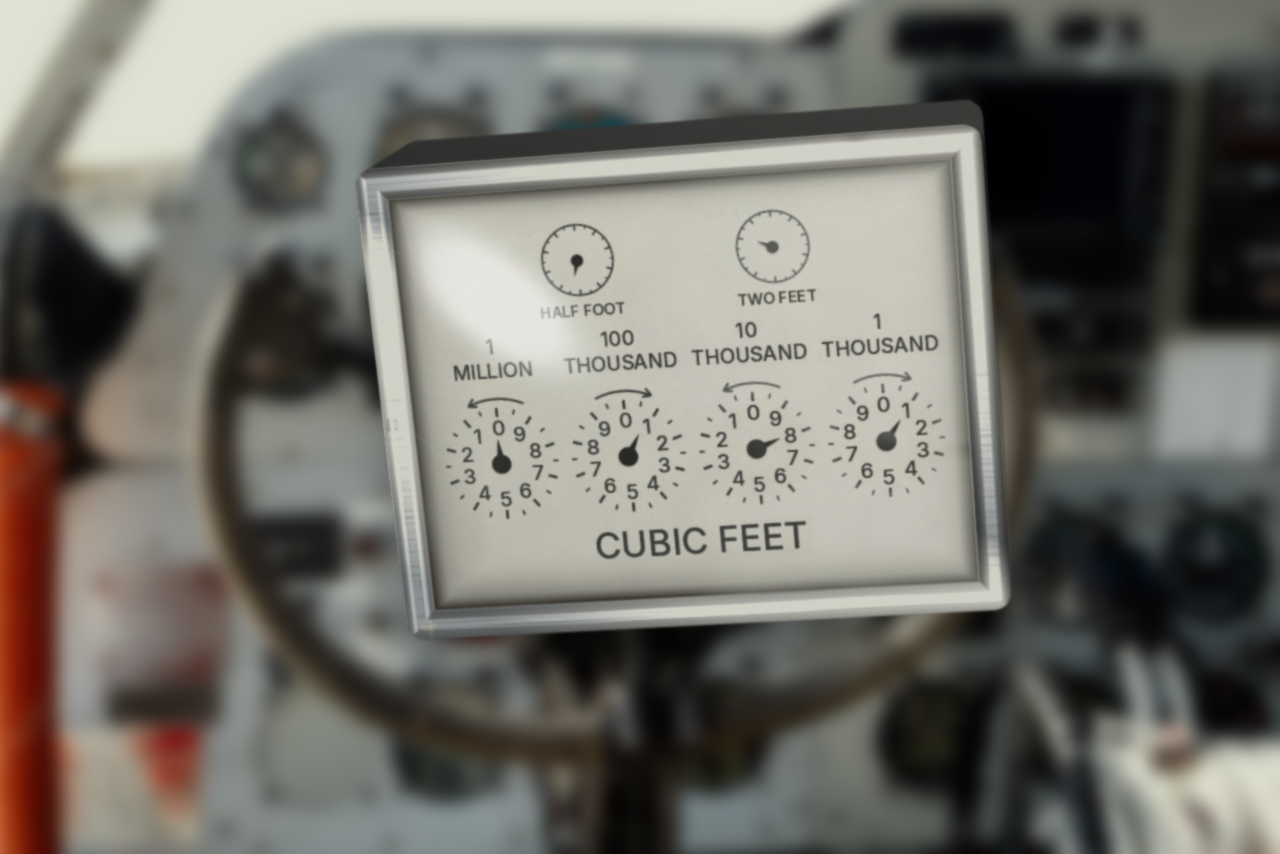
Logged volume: 8100 (ft³)
